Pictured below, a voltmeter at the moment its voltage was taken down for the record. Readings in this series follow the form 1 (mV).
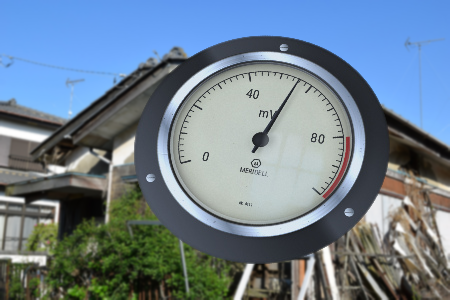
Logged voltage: 56 (mV)
